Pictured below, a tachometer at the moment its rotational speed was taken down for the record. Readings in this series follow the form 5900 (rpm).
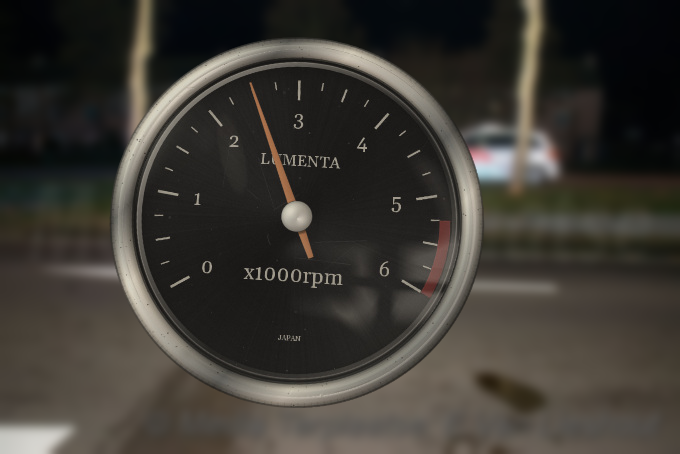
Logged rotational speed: 2500 (rpm)
